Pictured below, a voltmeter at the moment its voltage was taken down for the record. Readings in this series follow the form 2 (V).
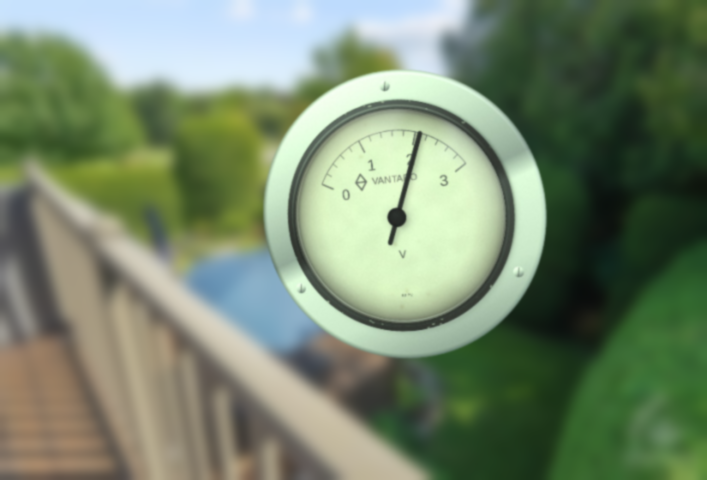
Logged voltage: 2.1 (V)
